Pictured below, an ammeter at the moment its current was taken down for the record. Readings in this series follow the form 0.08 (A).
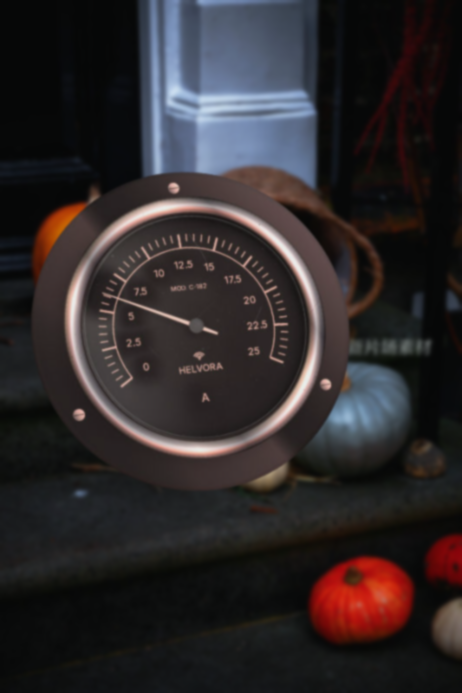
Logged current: 6 (A)
